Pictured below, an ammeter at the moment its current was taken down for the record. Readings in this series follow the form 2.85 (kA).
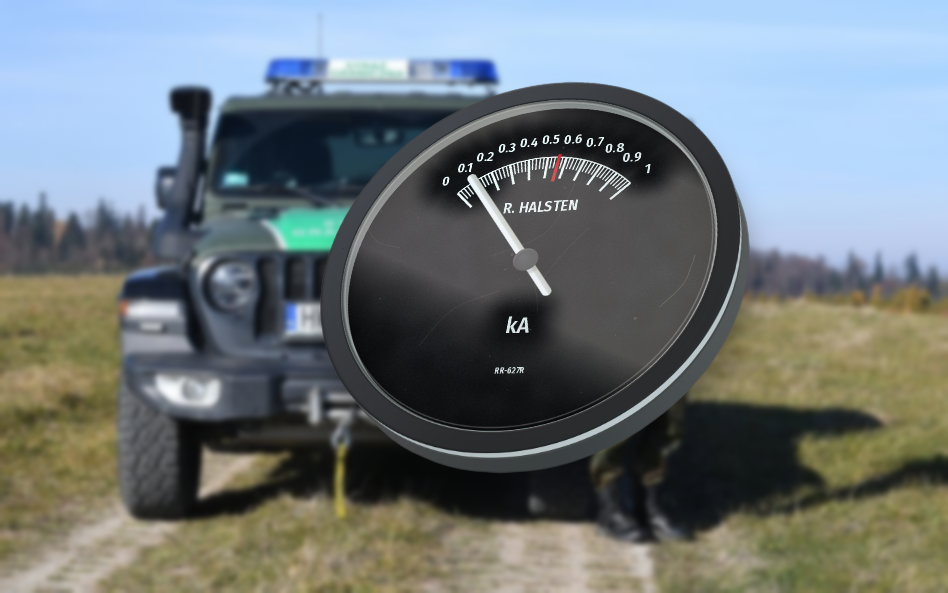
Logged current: 0.1 (kA)
